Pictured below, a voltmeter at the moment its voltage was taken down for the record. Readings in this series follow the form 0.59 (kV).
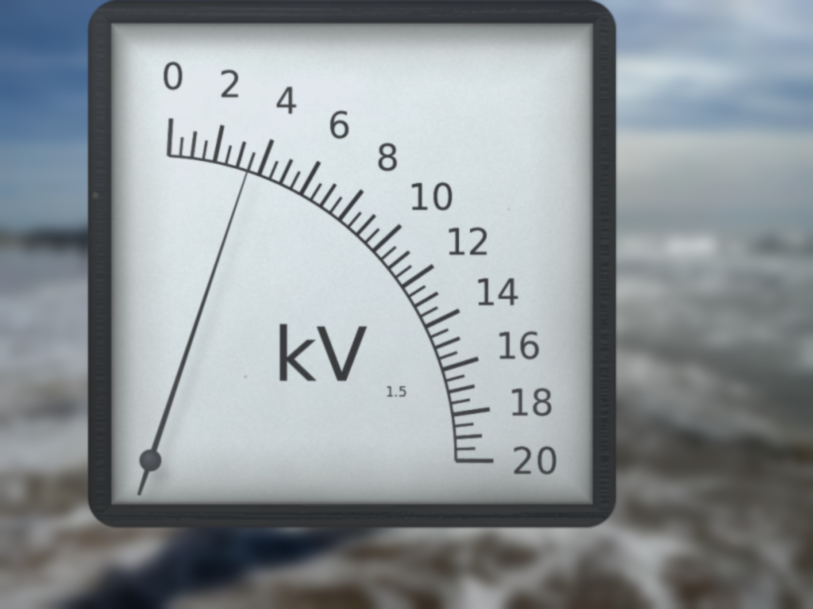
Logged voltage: 3.5 (kV)
